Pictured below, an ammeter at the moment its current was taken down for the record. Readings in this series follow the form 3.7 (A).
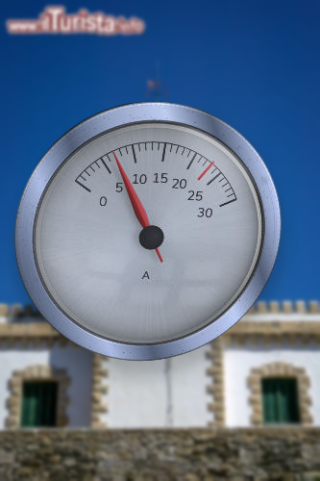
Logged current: 7 (A)
